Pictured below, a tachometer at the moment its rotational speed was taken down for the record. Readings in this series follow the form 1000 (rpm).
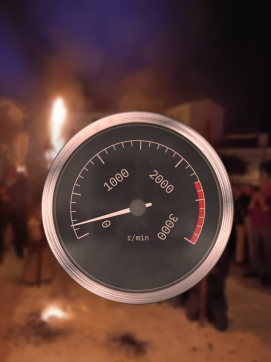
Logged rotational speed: 150 (rpm)
